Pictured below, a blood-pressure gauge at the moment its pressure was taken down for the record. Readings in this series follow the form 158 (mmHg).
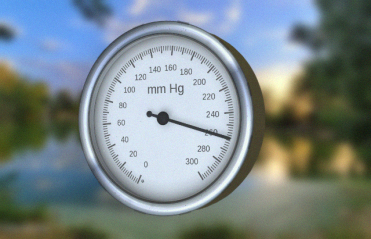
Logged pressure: 260 (mmHg)
